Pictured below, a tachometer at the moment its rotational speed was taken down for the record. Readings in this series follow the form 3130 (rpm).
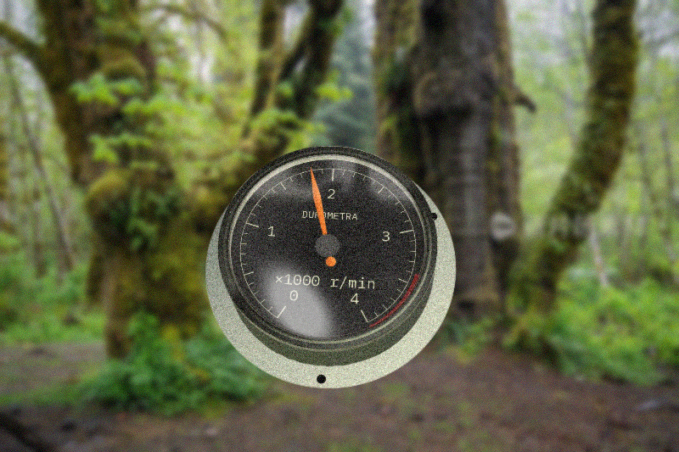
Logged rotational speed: 1800 (rpm)
